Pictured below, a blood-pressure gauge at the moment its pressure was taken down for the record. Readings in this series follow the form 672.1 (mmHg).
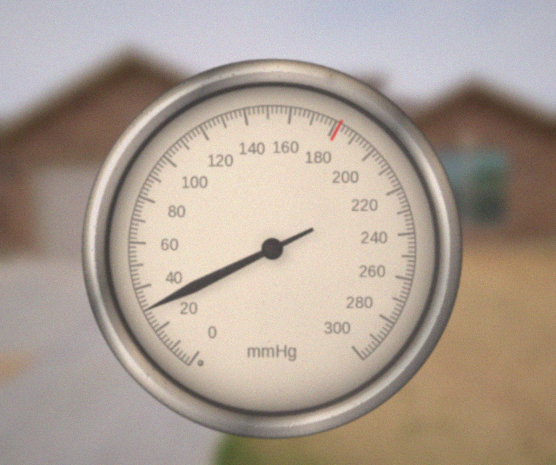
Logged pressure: 30 (mmHg)
